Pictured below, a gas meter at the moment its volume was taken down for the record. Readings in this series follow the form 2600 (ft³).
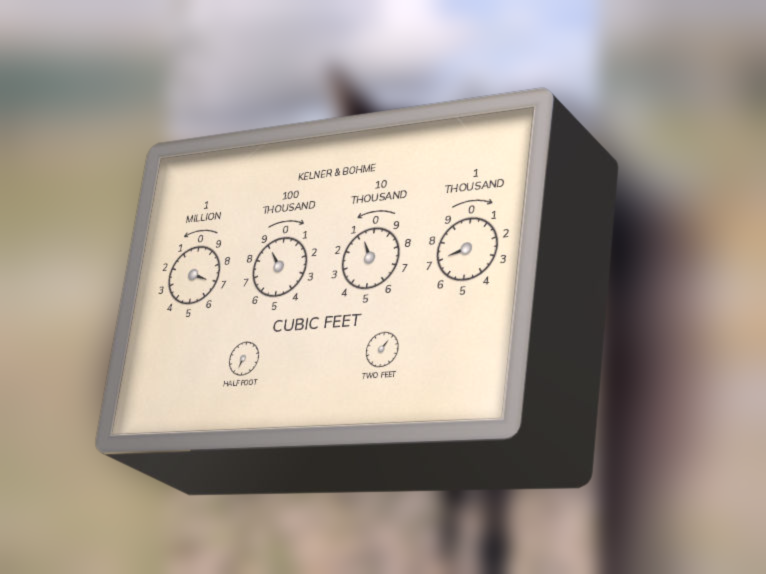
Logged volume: 690700 (ft³)
